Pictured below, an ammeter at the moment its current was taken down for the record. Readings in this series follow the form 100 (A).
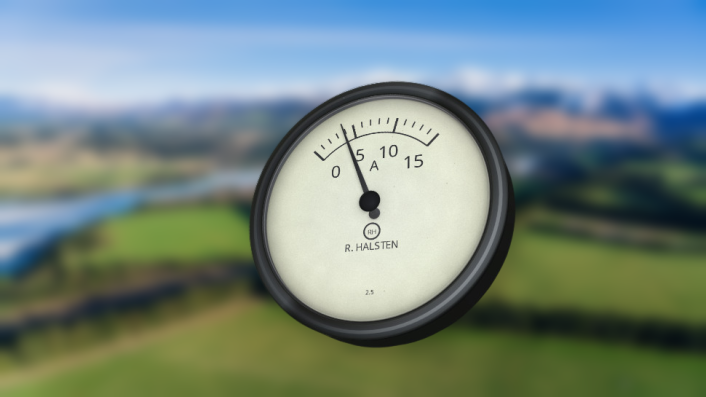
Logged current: 4 (A)
